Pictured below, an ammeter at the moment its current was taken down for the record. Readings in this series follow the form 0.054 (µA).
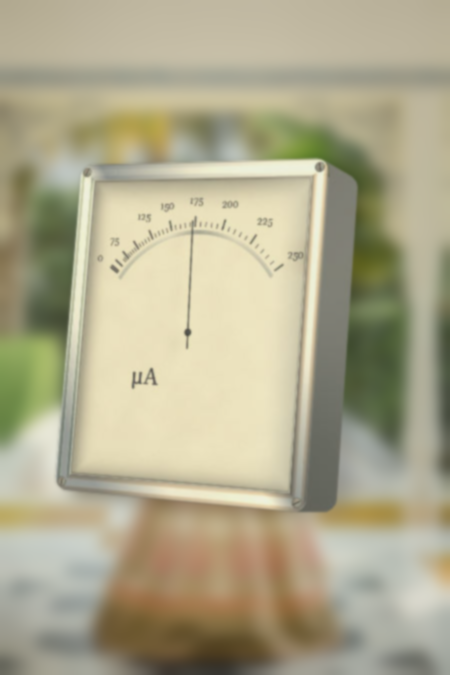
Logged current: 175 (µA)
